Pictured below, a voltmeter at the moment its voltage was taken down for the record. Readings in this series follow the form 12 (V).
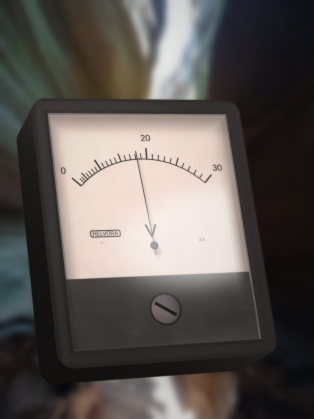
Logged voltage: 18 (V)
